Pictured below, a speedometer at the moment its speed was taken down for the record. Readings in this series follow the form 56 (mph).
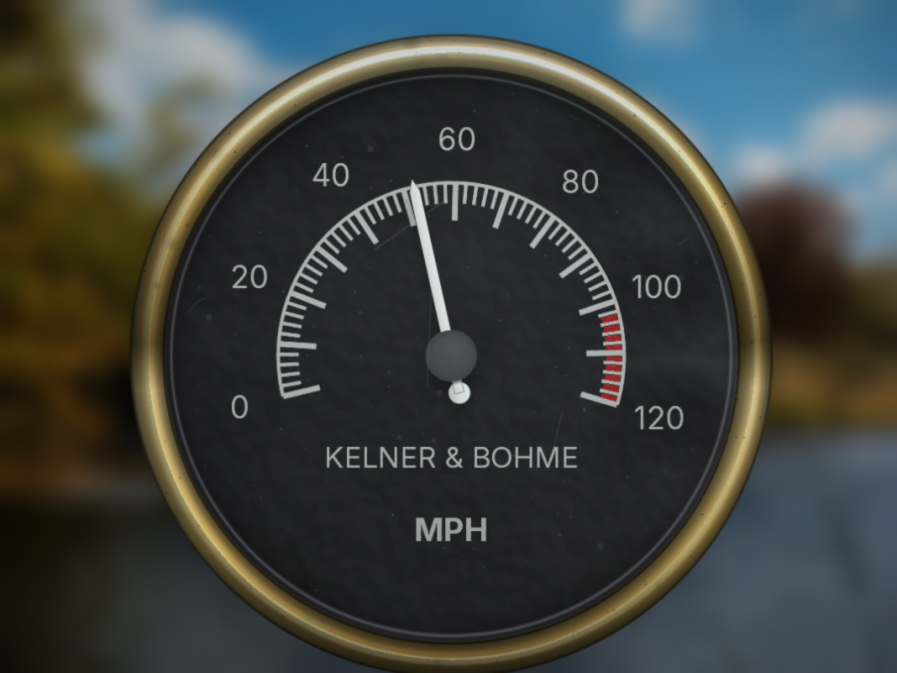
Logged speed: 52 (mph)
